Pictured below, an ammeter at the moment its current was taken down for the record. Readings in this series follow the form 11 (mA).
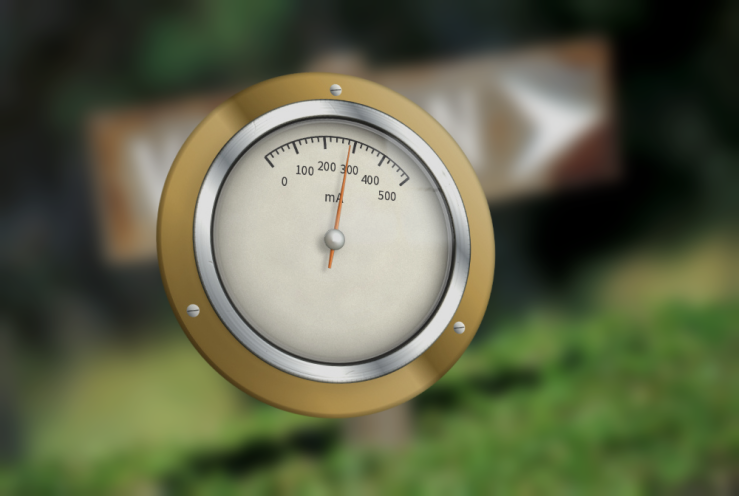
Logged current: 280 (mA)
